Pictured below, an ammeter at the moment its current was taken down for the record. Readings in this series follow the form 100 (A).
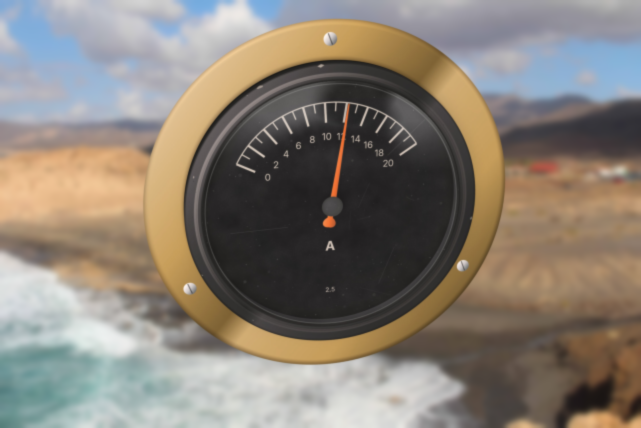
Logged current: 12 (A)
